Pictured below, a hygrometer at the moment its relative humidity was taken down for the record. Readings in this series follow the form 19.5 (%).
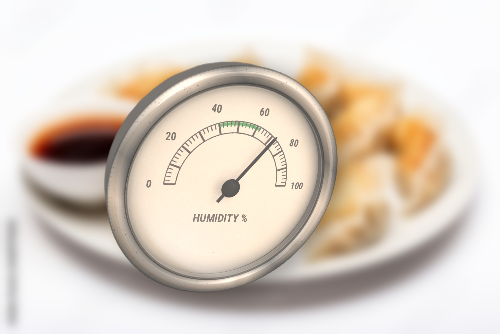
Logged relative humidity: 70 (%)
